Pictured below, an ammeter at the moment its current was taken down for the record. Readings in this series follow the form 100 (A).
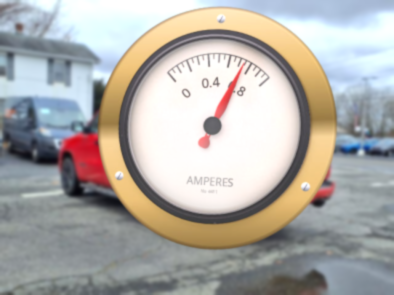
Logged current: 0.75 (A)
